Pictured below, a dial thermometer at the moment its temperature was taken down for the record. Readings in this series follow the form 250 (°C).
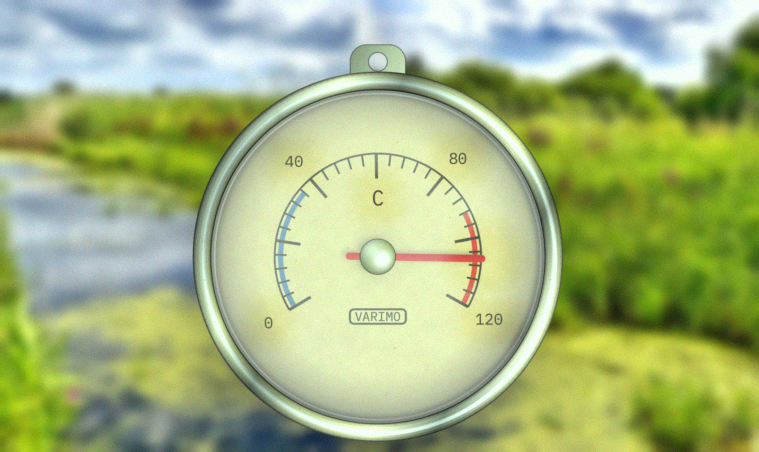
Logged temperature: 106 (°C)
